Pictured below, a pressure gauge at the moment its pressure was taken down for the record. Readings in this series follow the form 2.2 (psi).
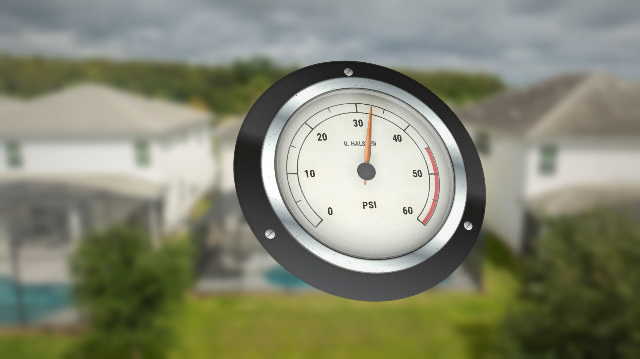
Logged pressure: 32.5 (psi)
